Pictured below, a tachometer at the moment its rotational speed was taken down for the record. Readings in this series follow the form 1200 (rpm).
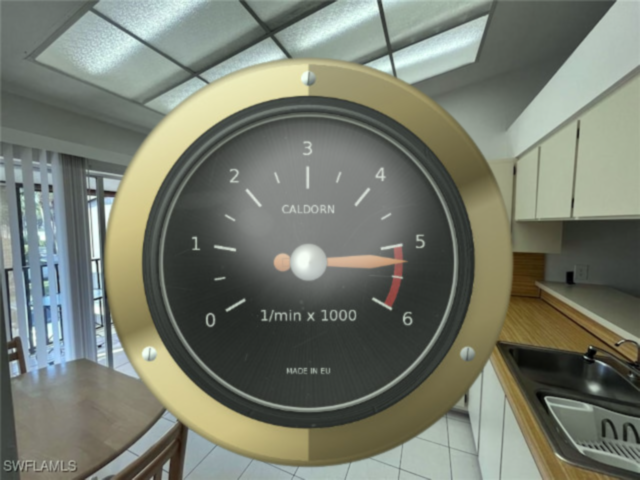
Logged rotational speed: 5250 (rpm)
